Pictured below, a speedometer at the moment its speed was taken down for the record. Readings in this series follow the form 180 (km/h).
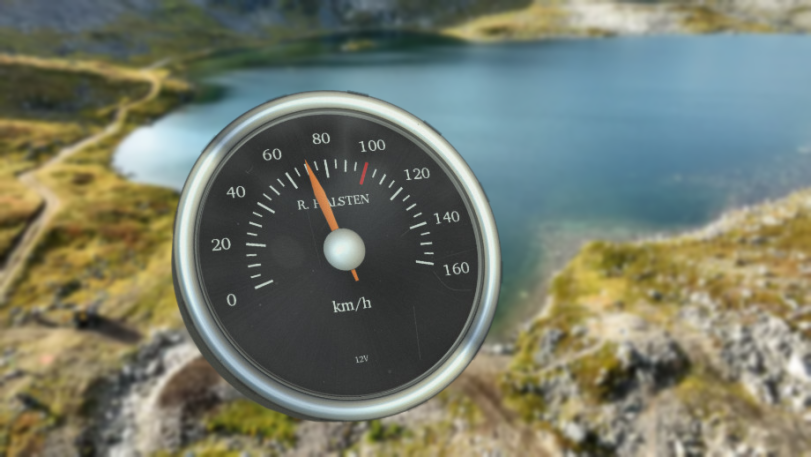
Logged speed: 70 (km/h)
